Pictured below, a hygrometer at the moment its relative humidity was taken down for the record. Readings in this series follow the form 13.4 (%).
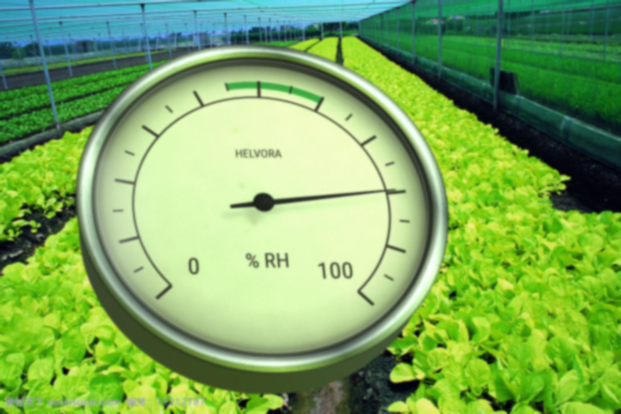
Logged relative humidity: 80 (%)
